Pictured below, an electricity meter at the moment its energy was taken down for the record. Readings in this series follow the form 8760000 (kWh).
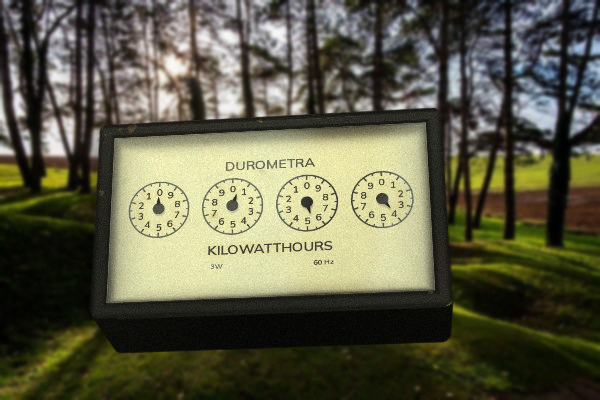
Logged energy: 54 (kWh)
